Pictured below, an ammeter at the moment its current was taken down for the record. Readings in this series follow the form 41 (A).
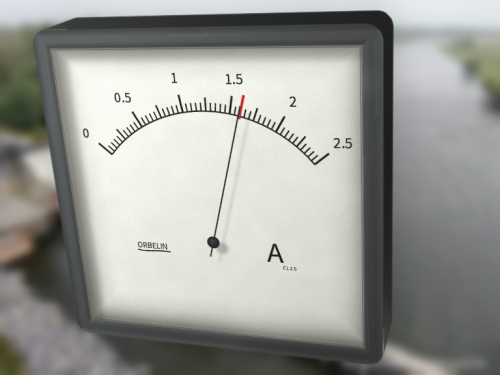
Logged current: 1.6 (A)
